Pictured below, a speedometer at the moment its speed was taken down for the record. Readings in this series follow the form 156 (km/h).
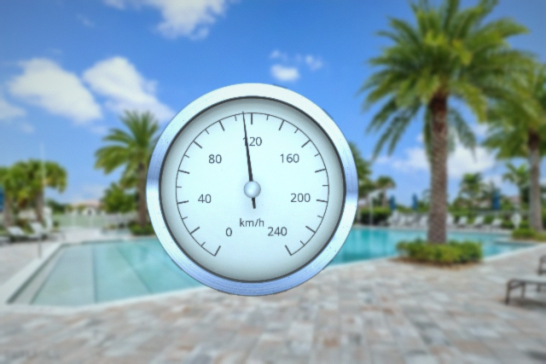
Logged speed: 115 (km/h)
